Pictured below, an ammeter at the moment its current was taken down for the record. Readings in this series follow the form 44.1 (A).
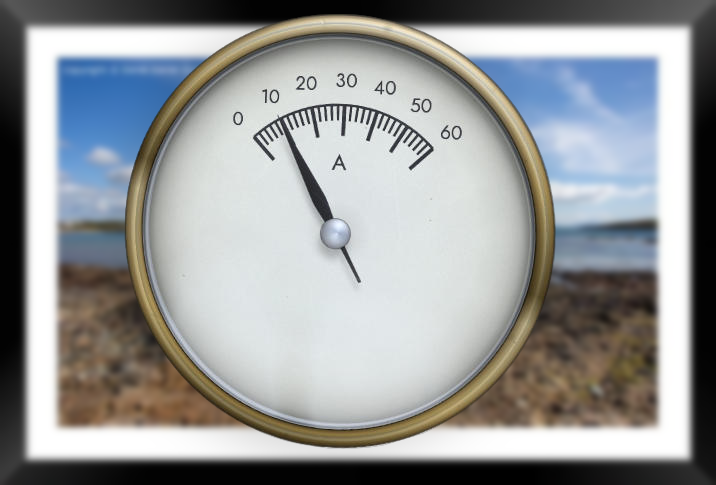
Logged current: 10 (A)
